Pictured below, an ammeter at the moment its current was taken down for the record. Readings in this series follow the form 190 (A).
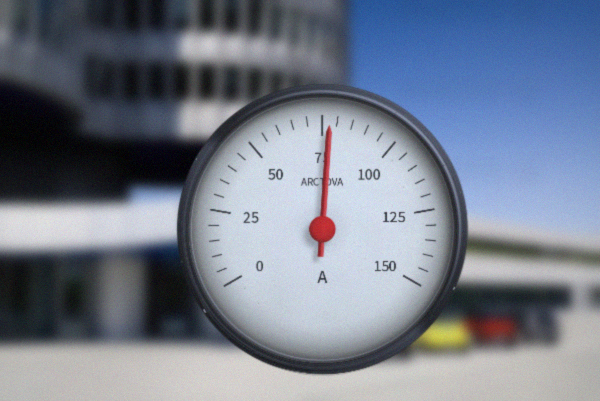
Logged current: 77.5 (A)
